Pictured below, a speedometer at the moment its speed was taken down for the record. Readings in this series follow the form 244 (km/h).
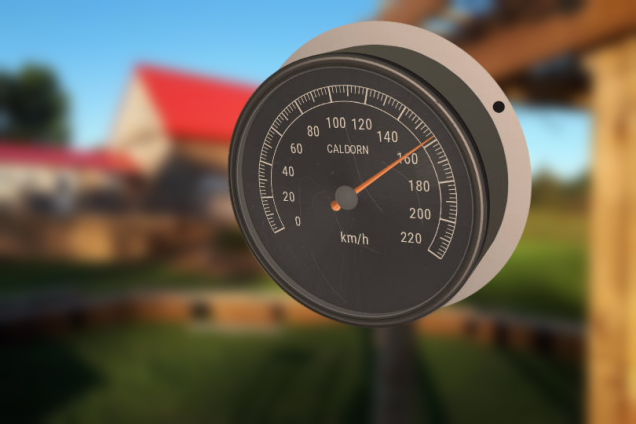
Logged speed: 158 (km/h)
